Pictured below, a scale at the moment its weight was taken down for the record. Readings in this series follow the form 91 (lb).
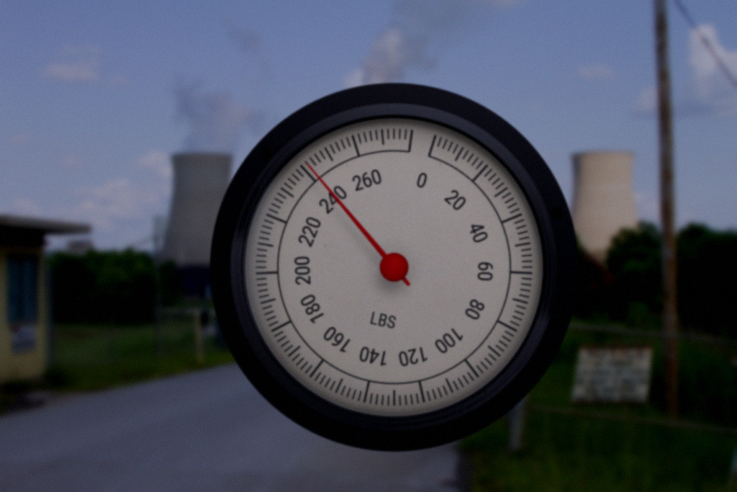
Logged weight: 242 (lb)
